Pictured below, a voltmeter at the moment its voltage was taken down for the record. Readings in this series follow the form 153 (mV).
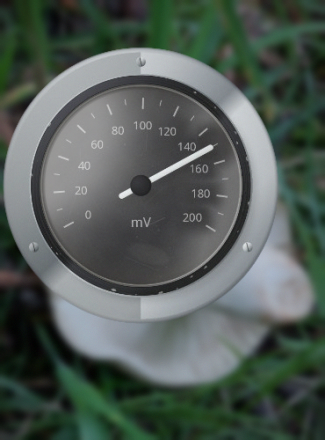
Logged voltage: 150 (mV)
